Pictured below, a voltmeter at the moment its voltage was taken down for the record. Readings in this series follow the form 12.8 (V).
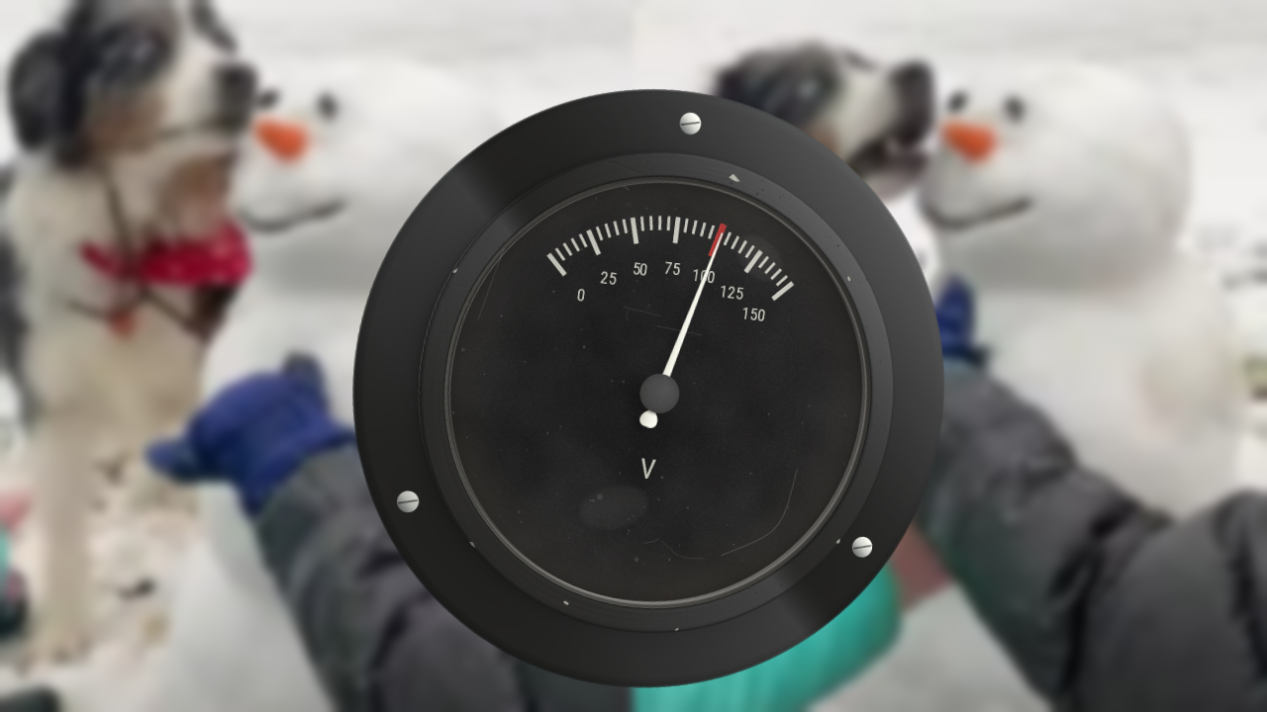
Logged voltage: 100 (V)
